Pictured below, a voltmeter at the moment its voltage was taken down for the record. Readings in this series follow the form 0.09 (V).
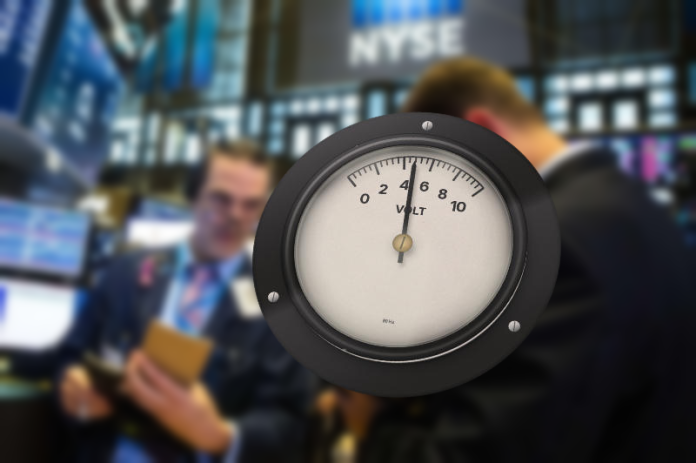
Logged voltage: 4.8 (V)
